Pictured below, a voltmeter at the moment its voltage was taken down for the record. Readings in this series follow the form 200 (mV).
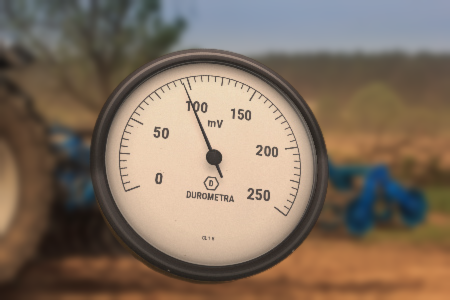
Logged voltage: 95 (mV)
